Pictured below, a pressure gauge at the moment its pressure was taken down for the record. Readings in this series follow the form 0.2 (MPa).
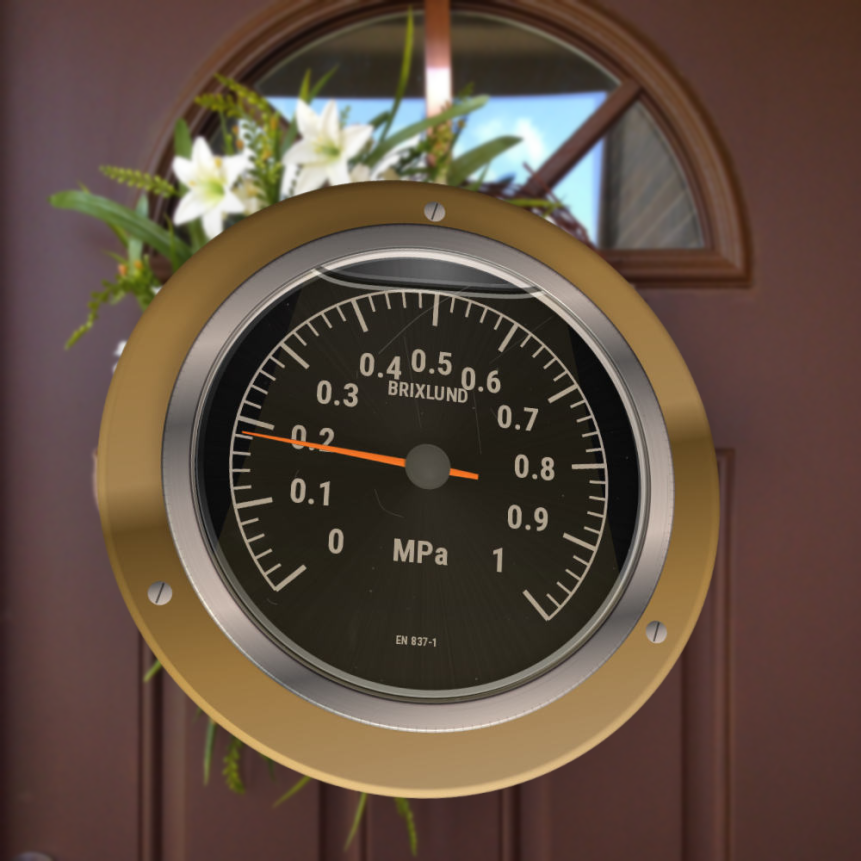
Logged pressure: 0.18 (MPa)
